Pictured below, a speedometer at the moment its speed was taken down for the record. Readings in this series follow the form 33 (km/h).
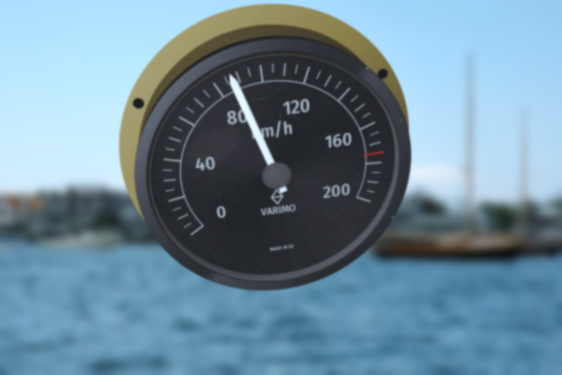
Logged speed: 87.5 (km/h)
